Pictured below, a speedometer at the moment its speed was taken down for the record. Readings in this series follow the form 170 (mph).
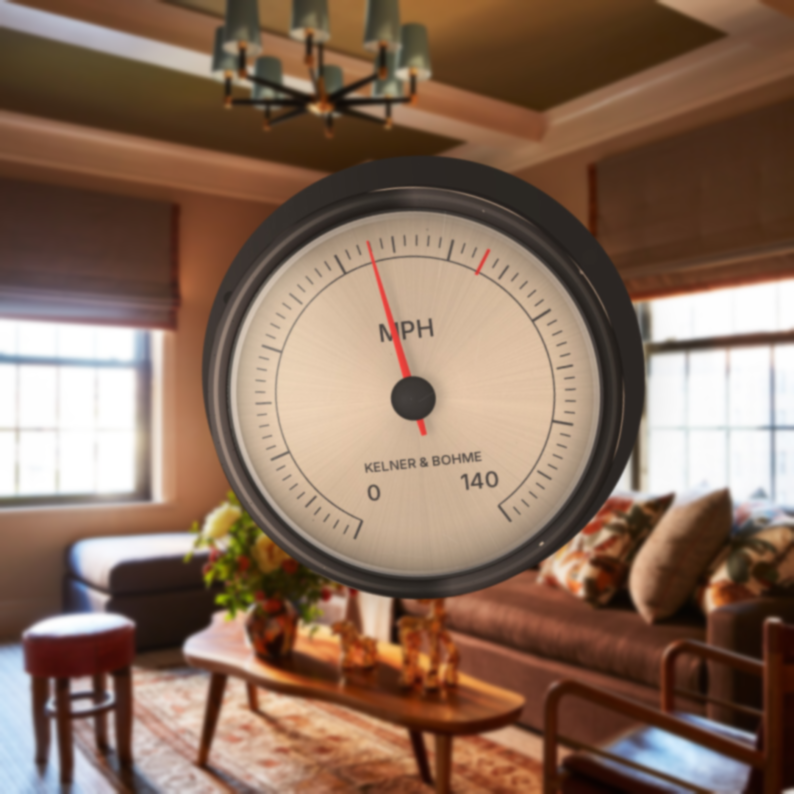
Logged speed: 66 (mph)
